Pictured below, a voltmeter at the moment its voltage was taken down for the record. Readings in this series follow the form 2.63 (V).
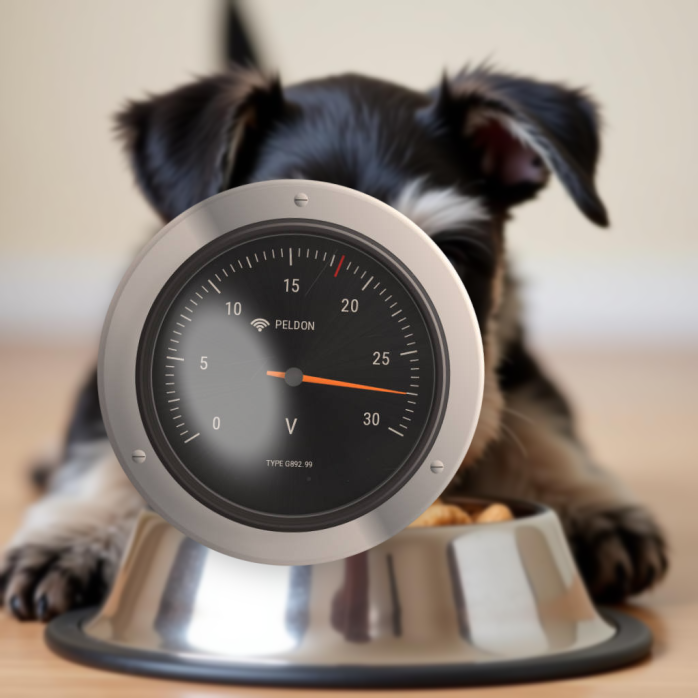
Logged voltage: 27.5 (V)
